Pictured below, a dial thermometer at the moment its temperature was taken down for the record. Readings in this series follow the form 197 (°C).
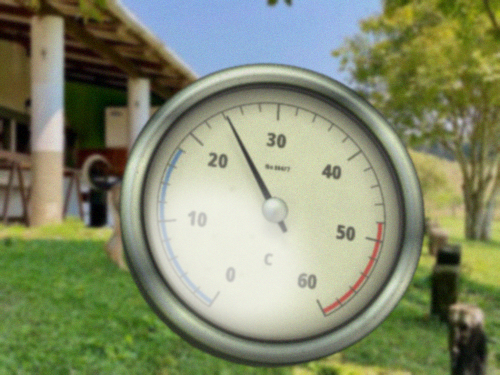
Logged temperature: 24 (°C)
